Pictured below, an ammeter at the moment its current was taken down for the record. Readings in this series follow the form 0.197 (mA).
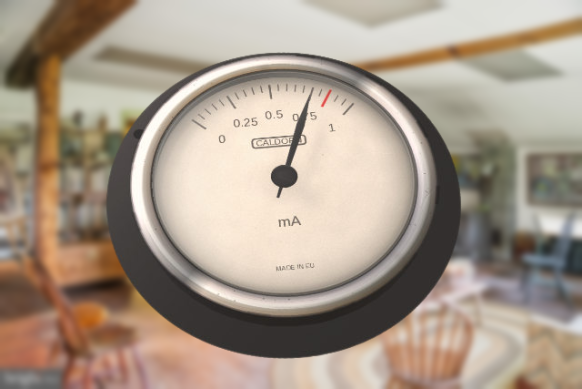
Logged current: 0.75 (mA)
